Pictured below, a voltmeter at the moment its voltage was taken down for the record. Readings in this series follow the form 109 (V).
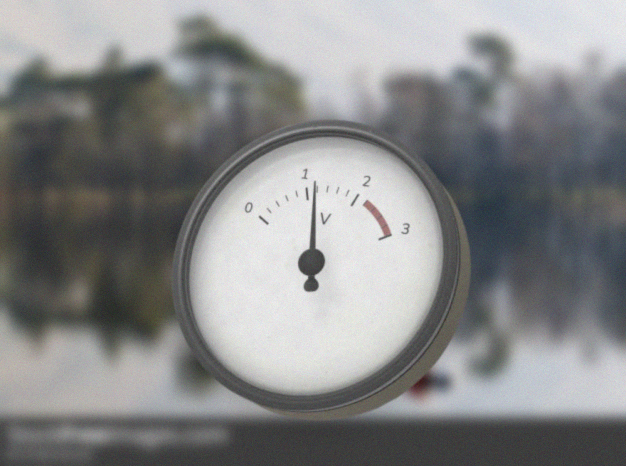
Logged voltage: 1.2 (V)
